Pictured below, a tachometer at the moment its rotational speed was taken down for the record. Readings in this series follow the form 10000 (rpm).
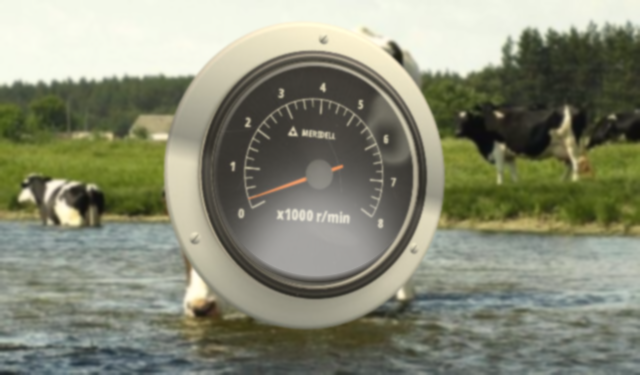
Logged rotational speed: 250 (rpm)
